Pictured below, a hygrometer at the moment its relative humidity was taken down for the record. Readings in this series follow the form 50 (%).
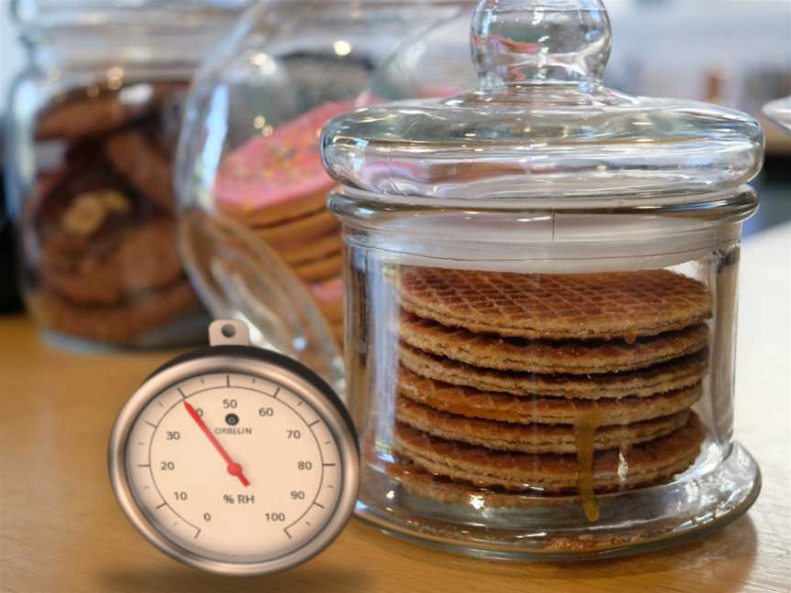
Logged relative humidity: 40 (%)
